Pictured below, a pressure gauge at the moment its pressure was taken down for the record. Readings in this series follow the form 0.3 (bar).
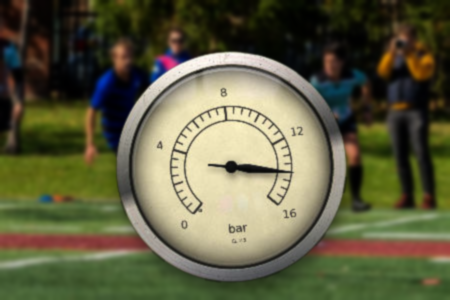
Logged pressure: 14 (bar)
